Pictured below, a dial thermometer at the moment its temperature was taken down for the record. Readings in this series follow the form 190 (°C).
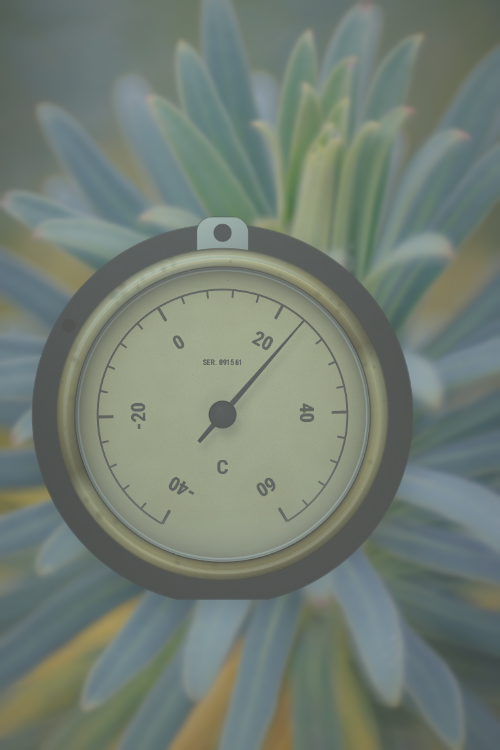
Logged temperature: 24 (°C)
